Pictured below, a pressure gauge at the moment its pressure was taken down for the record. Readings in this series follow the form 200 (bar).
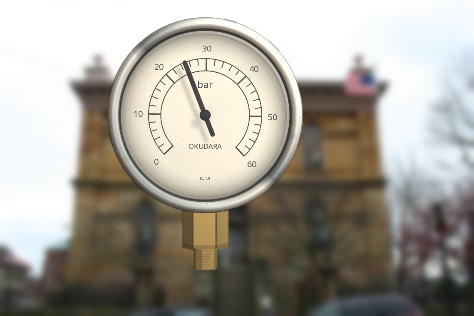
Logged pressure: 25 (bar)
